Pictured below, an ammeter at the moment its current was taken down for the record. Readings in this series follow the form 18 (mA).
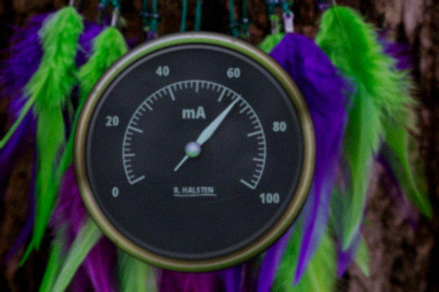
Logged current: 66 (mA)
